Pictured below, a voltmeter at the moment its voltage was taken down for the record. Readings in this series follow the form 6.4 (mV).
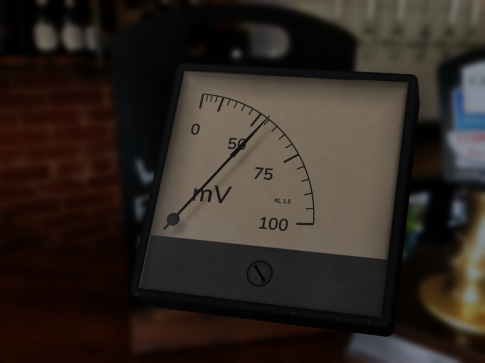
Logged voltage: 55 (mV)
